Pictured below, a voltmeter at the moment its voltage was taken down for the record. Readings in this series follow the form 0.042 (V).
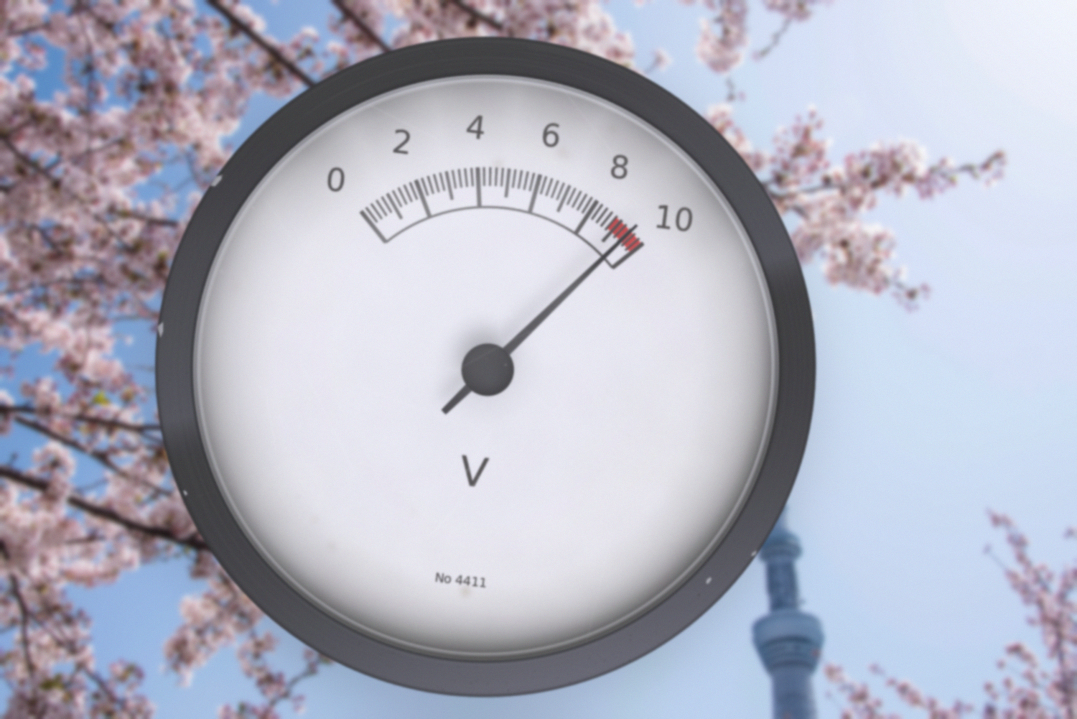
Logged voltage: 9.4 (V)
